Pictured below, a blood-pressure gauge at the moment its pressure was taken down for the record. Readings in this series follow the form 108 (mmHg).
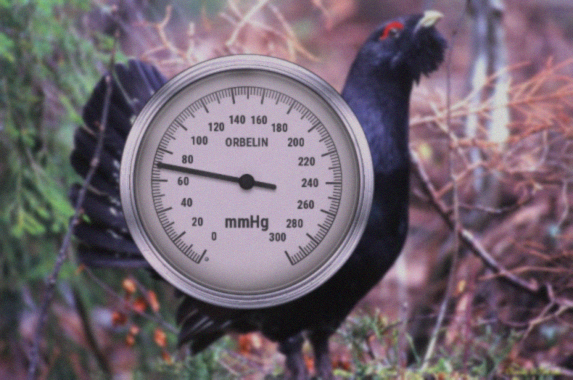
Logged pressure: 70 (mmHg)
